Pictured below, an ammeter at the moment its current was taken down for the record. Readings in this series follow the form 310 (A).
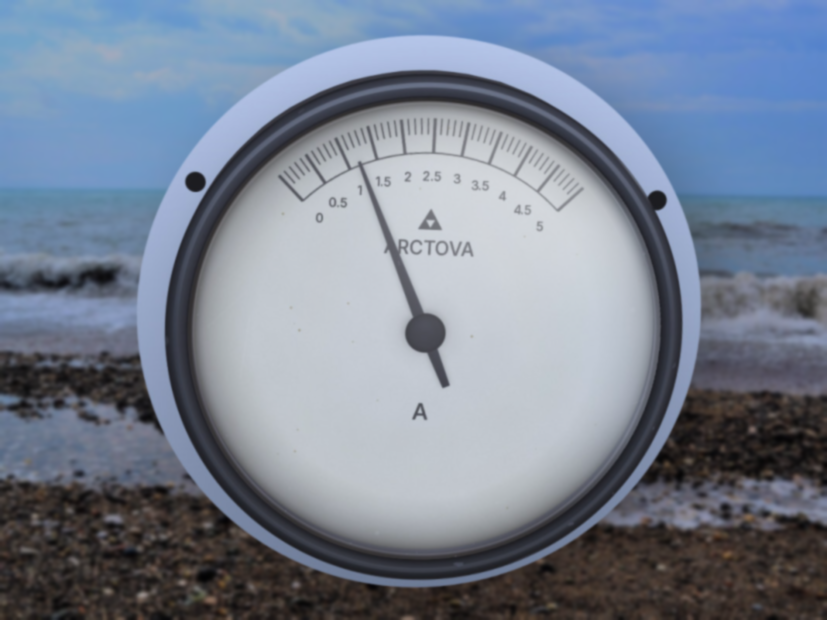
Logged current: 1.2 (A)
